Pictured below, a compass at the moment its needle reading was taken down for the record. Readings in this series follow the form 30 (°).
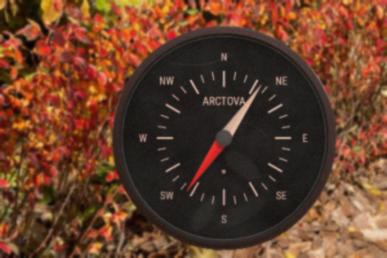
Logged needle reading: 215 (°)
